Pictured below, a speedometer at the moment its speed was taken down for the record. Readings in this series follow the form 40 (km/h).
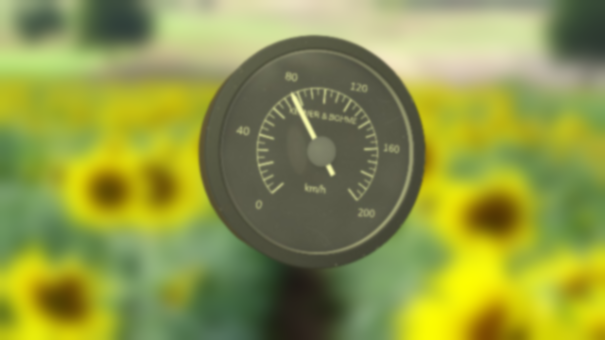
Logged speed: 75 (km/h)
